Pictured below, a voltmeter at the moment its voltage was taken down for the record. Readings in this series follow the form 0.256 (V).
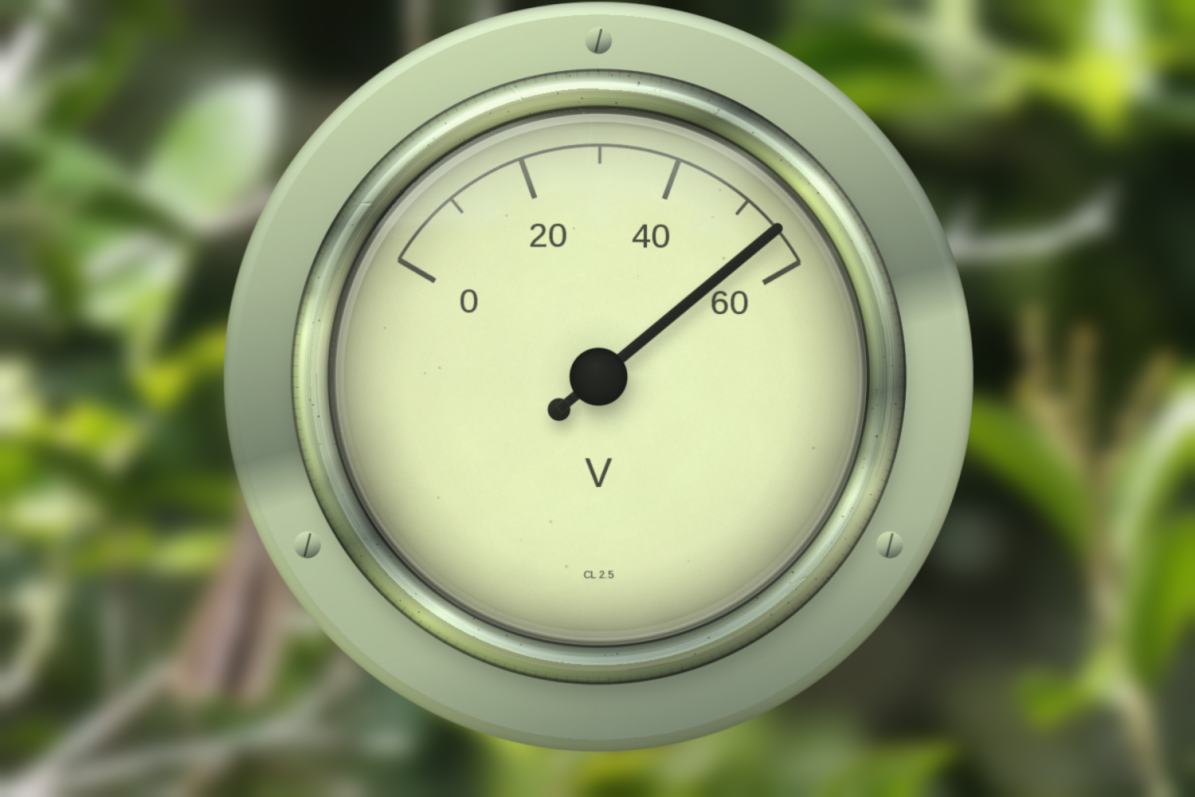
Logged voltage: 55 (V)
